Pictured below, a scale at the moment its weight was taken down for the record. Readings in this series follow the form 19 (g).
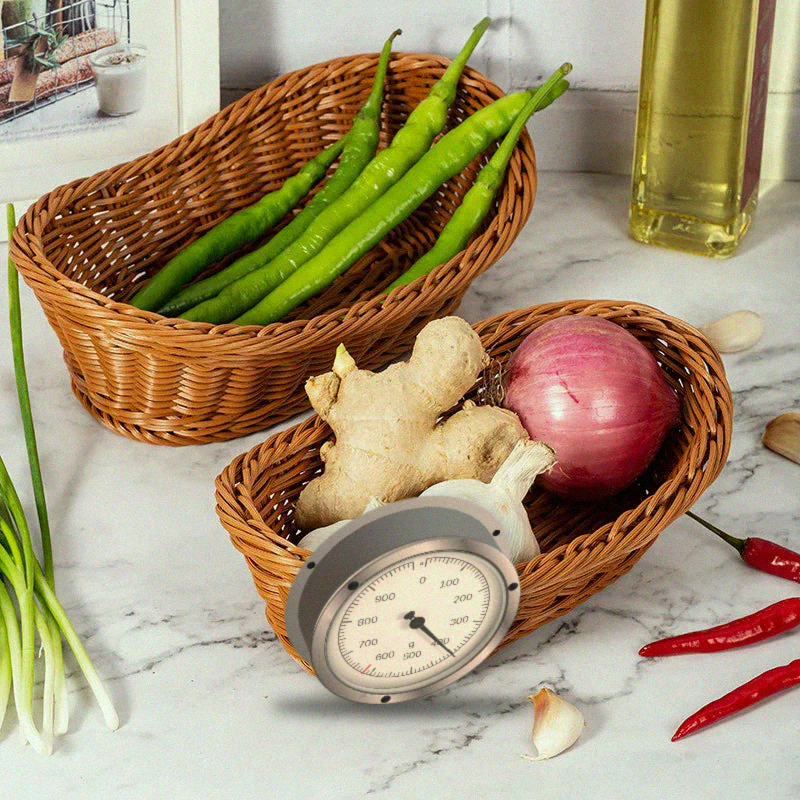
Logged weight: 400 (g)
